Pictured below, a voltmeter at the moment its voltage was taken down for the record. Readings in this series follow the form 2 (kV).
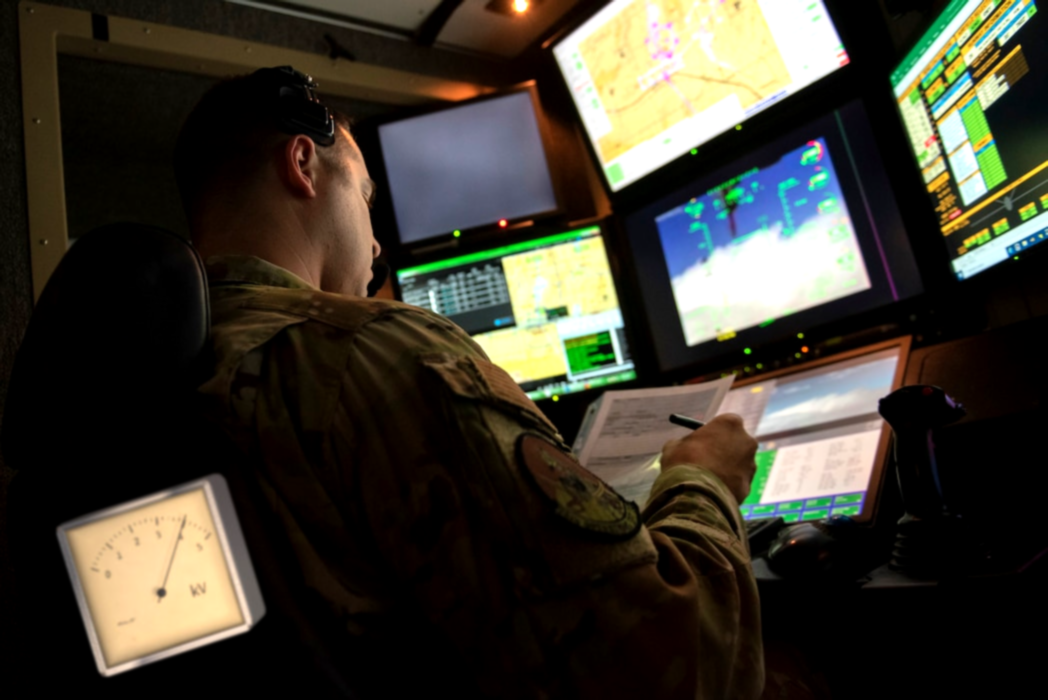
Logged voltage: 4 (kV)
